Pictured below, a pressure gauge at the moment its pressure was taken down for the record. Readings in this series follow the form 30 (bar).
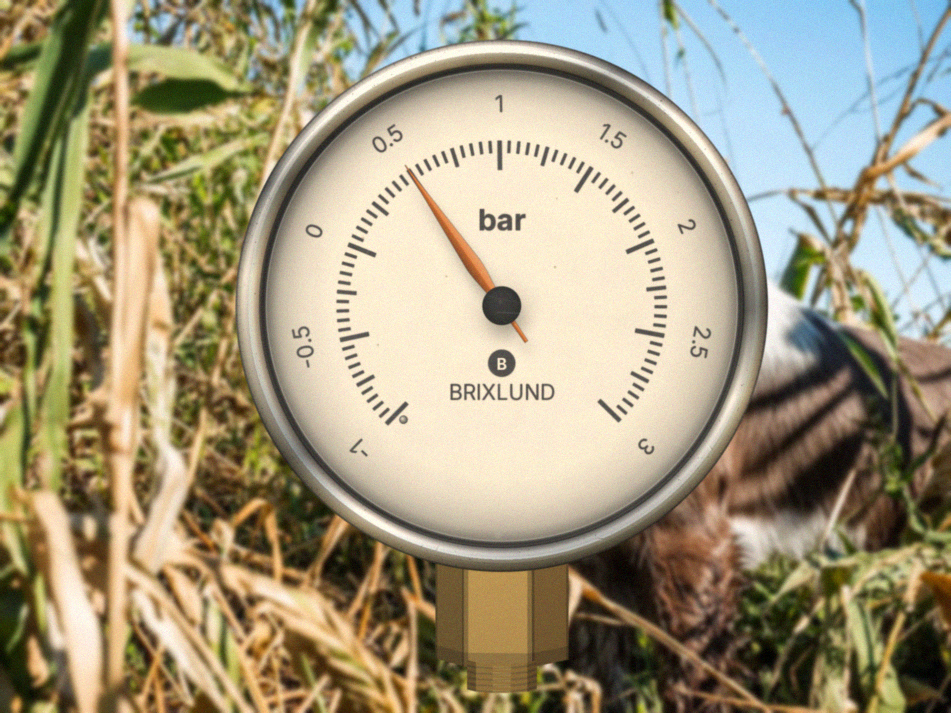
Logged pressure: 0.5 (bar)
